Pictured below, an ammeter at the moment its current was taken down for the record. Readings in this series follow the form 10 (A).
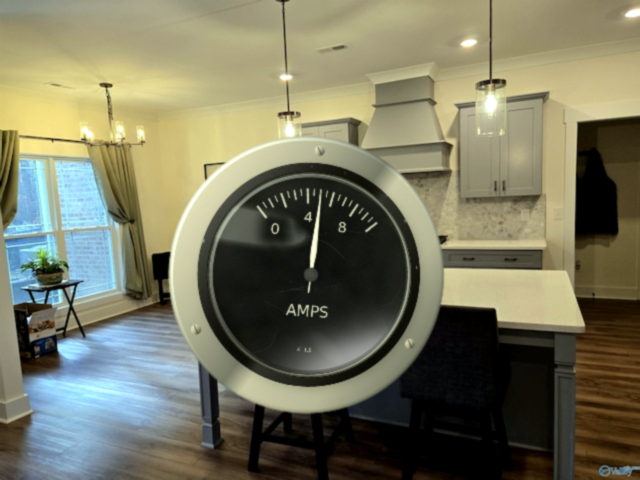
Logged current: 5 (A)
